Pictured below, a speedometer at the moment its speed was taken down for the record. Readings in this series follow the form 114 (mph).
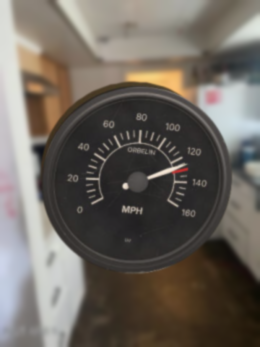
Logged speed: 125 (mph)
